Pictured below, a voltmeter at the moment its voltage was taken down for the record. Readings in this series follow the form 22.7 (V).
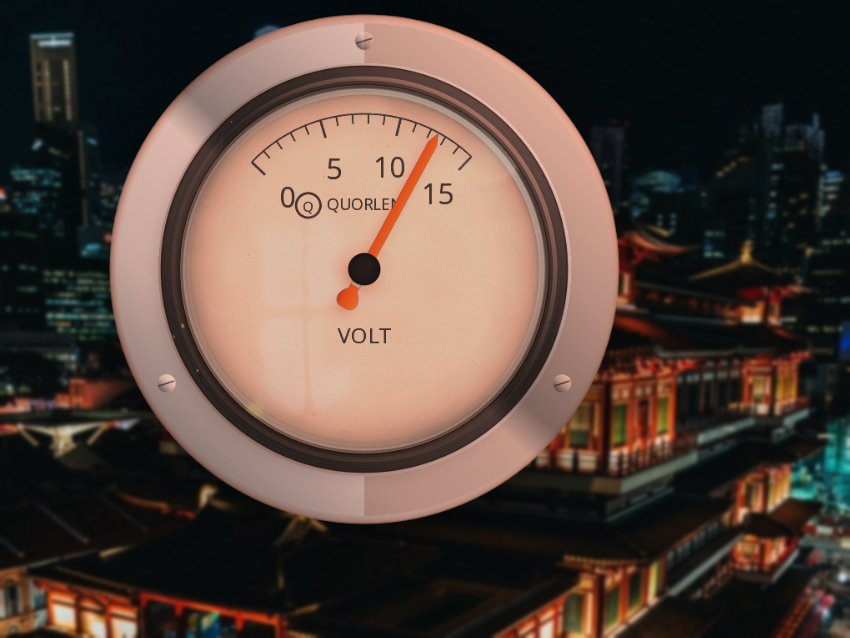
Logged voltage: 12.5 (V)
